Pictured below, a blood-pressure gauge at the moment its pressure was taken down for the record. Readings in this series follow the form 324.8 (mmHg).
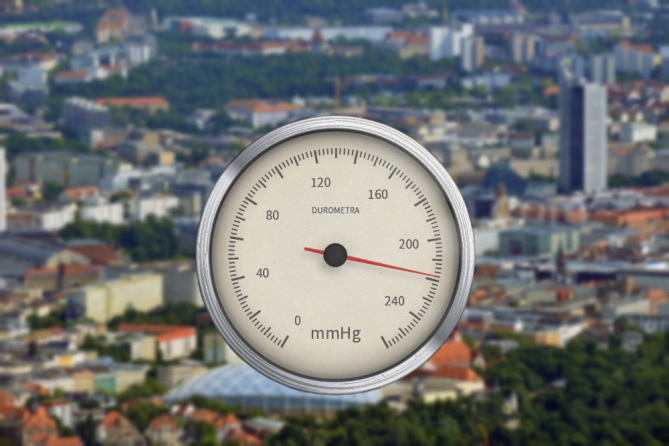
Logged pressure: 218 (mmHg)
